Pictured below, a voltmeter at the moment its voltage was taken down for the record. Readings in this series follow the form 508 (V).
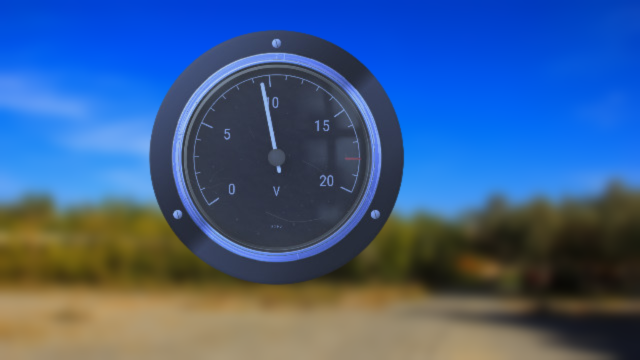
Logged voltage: 9.5 (V)
